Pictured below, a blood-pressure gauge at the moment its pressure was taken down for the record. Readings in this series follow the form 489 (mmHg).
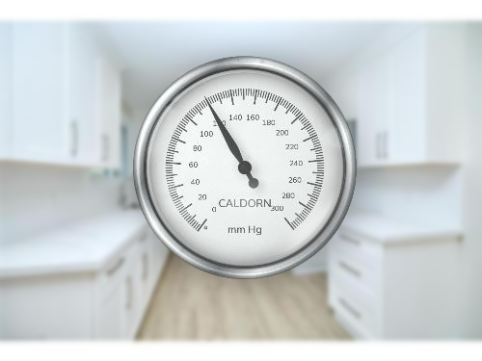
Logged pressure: 120 (mmHg)
